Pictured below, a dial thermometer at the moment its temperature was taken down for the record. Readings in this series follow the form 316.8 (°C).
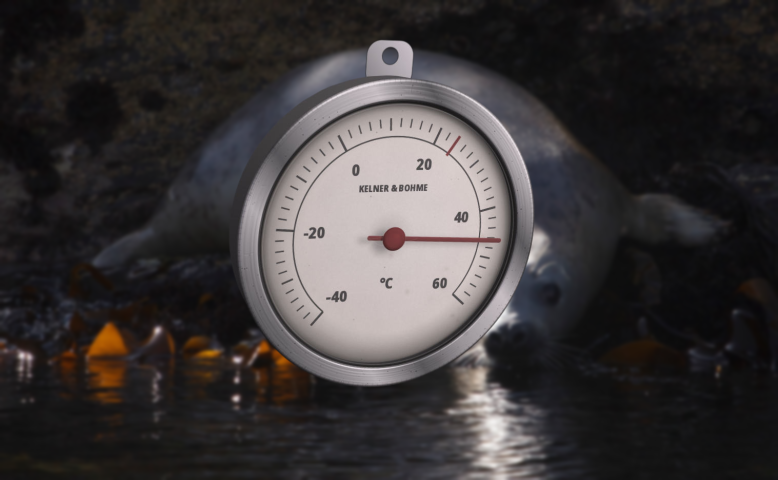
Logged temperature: 46 (°C)
